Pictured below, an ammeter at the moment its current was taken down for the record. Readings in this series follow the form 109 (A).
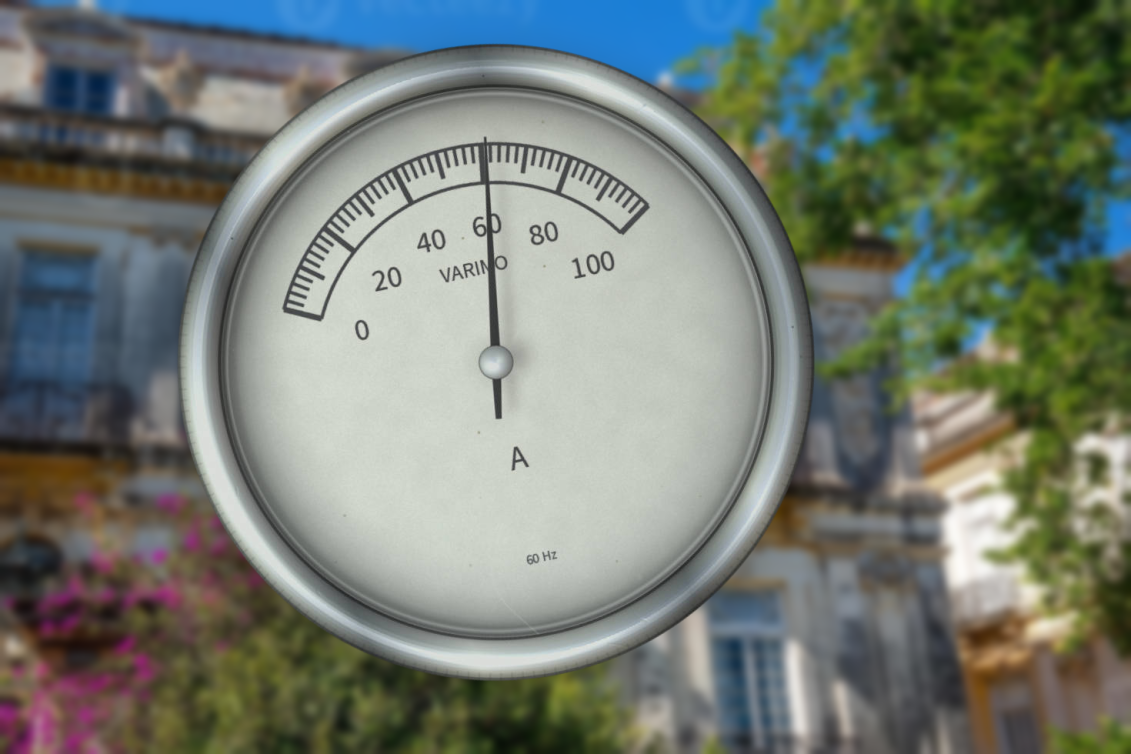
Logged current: 61 (A)
